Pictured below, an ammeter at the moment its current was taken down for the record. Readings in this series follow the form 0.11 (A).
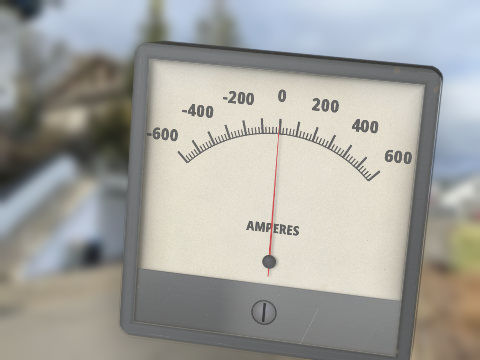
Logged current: 0 (A)
